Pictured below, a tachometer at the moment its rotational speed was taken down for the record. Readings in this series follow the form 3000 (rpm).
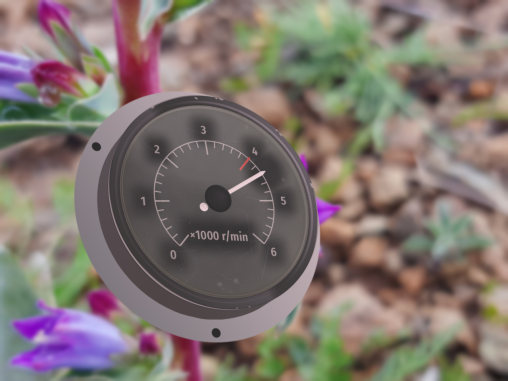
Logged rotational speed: 4400 (rpm)
